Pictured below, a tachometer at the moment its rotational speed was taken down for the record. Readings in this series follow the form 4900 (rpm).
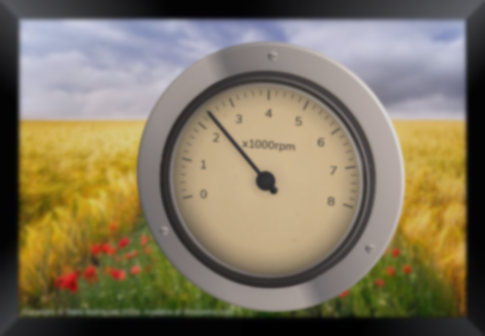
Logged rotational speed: 2400 (rpm)
